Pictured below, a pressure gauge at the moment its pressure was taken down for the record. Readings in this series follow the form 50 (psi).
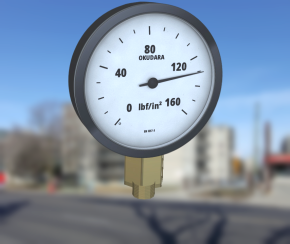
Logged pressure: 130 (psi)
